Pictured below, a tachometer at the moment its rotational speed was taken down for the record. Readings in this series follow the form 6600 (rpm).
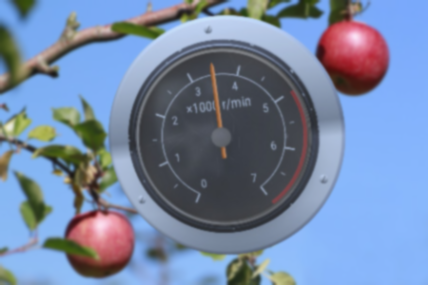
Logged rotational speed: 3500 (rpm)
